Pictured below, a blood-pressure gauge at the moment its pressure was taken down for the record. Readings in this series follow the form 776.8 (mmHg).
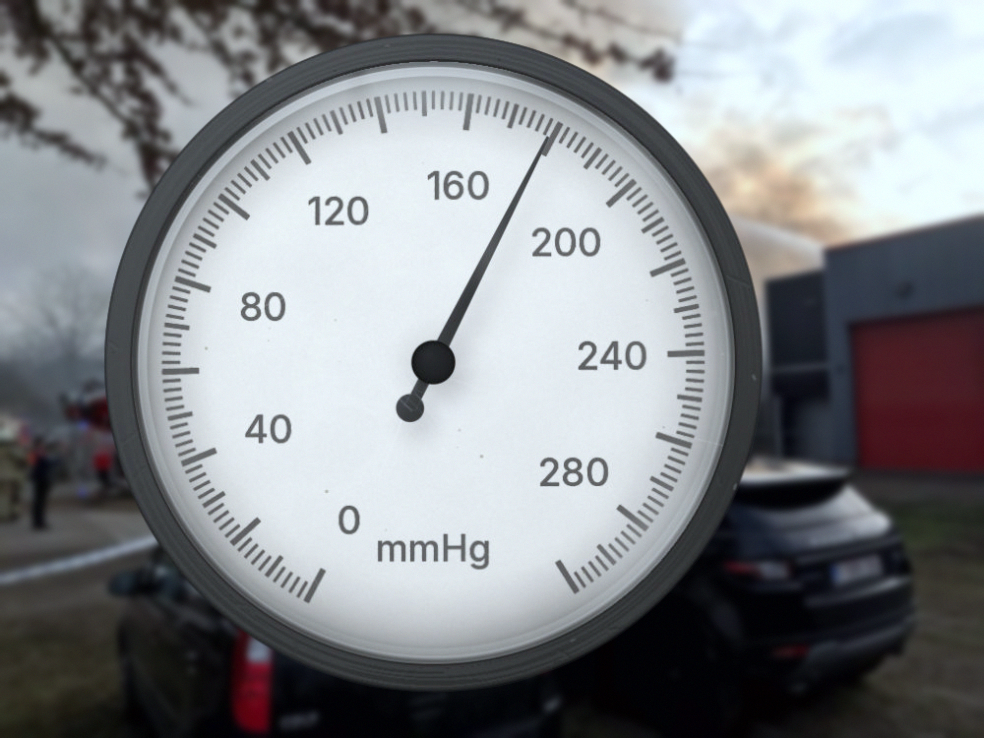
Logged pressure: 179 (mmHg)
